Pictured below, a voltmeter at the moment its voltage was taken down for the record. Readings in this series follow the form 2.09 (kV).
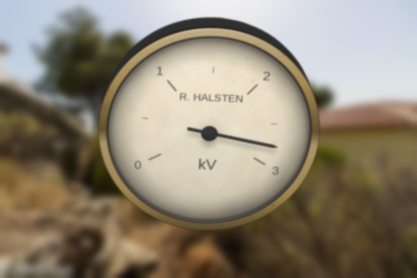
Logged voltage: 2.75 (kV)
